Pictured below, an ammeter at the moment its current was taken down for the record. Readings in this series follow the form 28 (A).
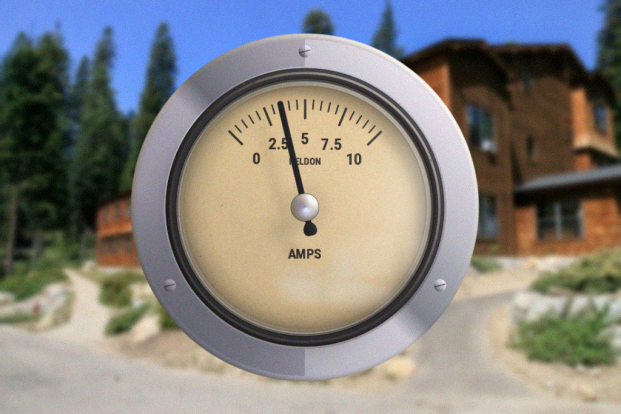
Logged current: 3.5 (A)
